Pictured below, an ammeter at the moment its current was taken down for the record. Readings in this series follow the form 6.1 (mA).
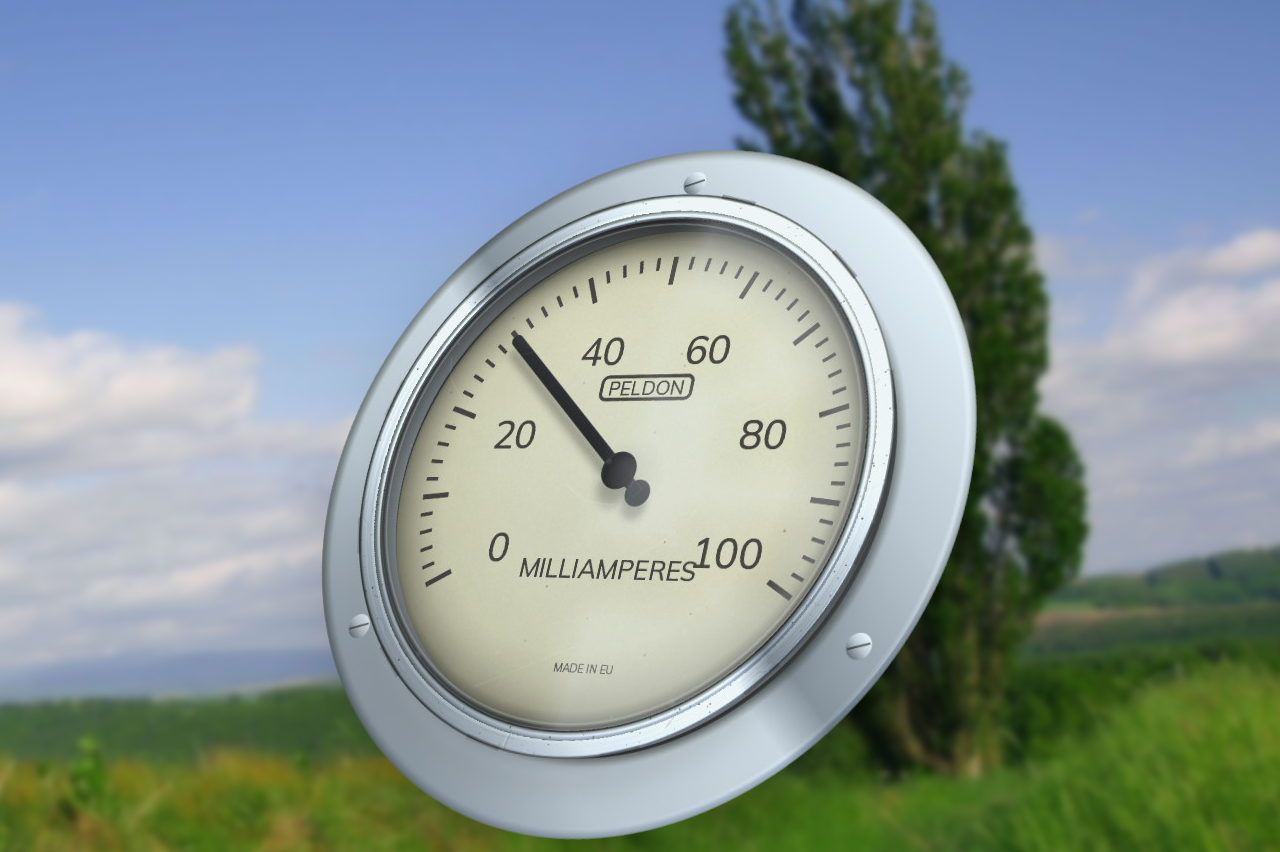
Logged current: 30 (mA)
